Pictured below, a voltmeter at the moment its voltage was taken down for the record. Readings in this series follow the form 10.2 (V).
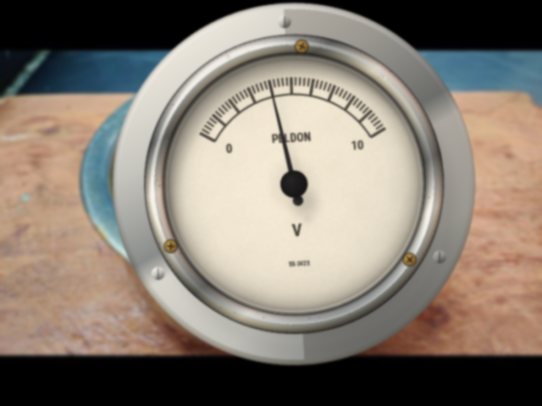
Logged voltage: 4 (V)
